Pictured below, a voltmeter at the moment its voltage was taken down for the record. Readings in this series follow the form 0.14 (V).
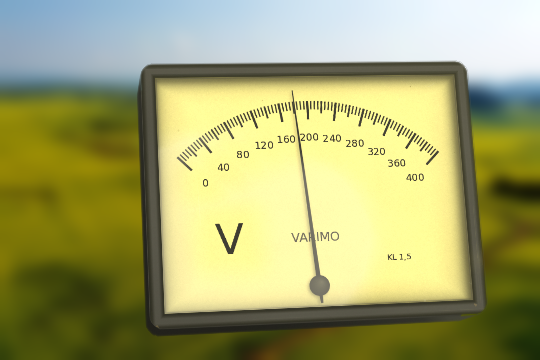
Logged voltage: 180 (V)
